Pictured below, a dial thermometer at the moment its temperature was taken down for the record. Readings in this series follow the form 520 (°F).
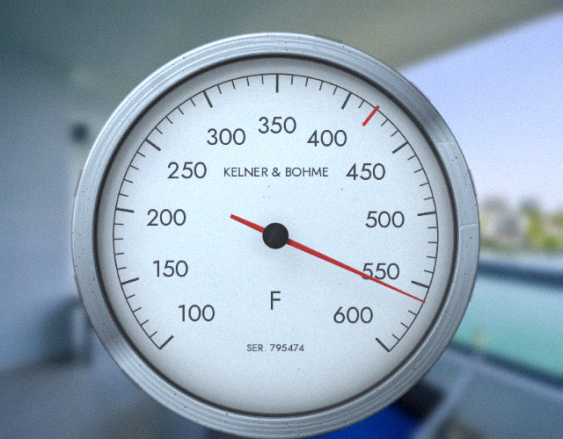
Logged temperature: 560 (°F)
